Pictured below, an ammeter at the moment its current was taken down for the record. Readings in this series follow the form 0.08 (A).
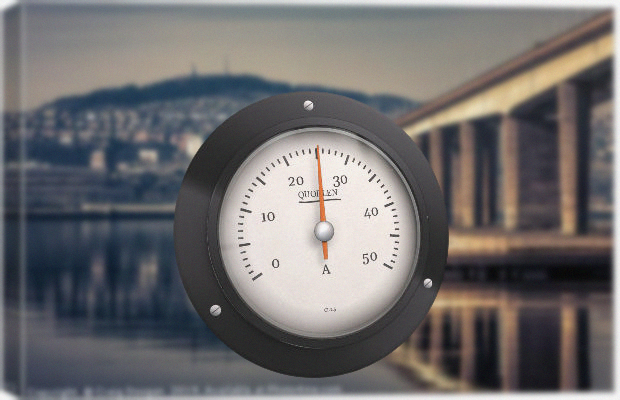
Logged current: 25 (A)
